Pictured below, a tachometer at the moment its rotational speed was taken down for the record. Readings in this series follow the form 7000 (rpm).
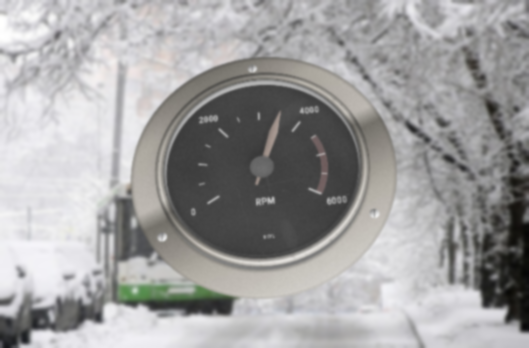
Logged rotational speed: 3500 (rpm)
